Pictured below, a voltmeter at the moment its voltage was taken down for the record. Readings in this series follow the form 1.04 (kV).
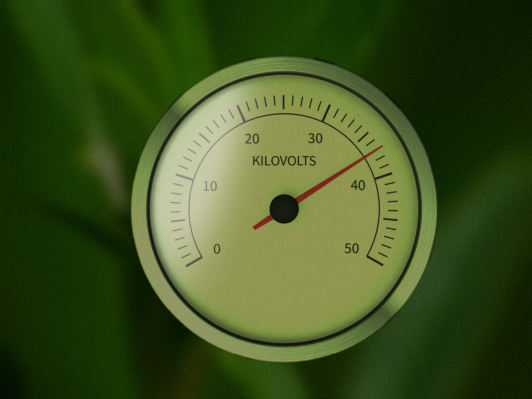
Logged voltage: 37 (kV)
